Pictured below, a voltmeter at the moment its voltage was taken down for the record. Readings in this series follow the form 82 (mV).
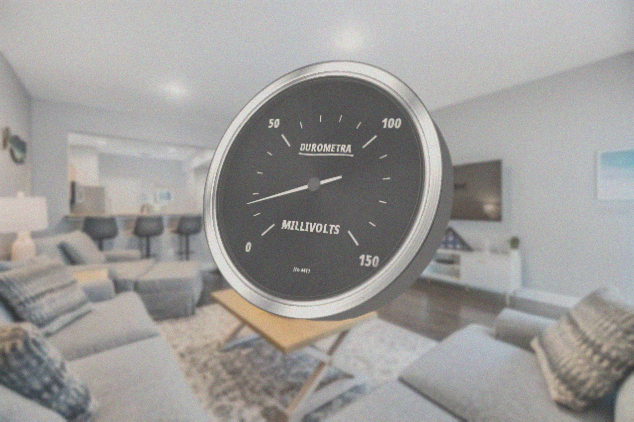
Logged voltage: 15 (mV)
